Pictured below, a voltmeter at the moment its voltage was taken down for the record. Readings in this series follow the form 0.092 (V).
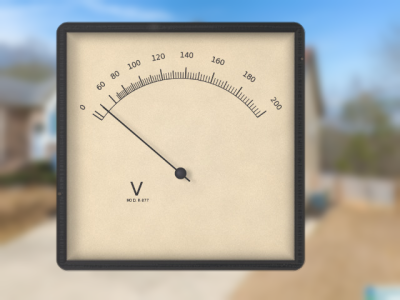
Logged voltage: 40 (V)
